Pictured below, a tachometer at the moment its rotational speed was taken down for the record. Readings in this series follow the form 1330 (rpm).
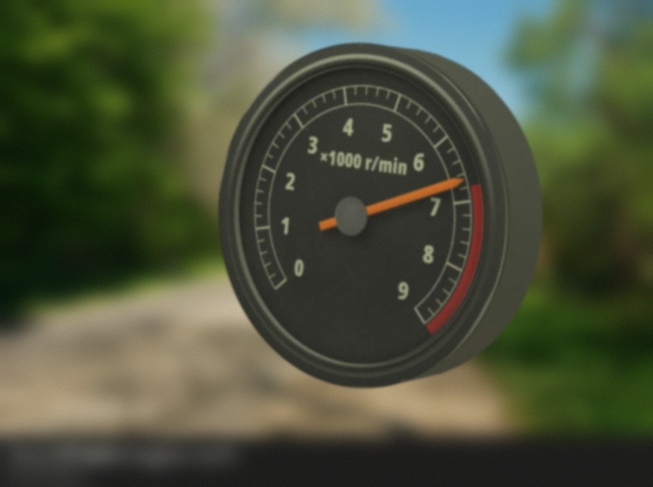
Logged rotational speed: 6700 (rpm)
